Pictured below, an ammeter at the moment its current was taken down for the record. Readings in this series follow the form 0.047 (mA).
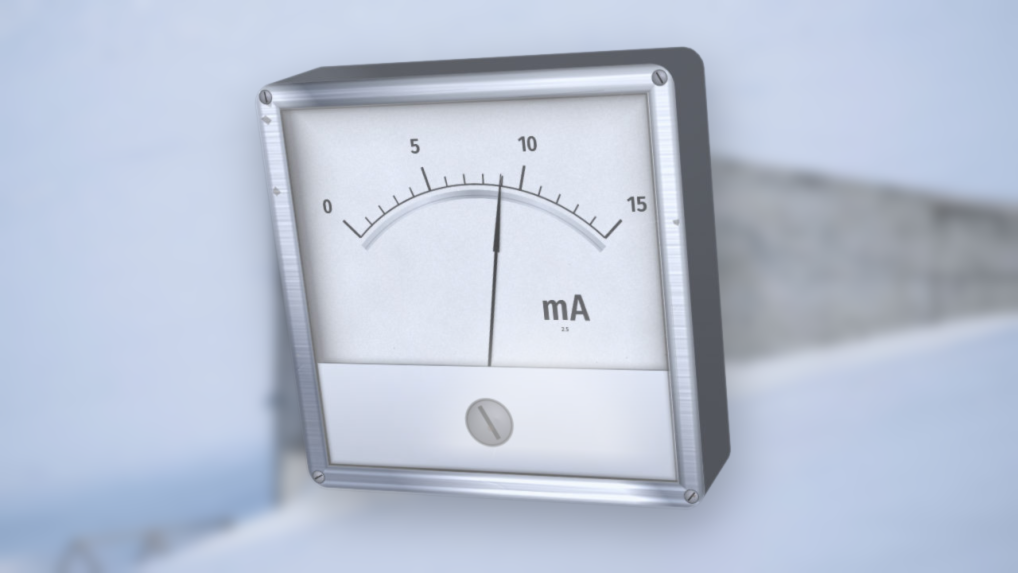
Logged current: 9 (mA)
